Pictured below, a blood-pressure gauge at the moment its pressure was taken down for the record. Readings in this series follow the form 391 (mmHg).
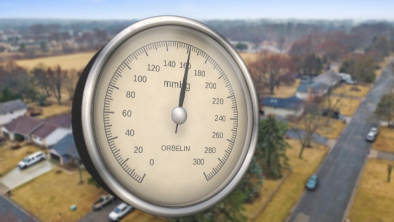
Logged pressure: 160 (mmHg)
